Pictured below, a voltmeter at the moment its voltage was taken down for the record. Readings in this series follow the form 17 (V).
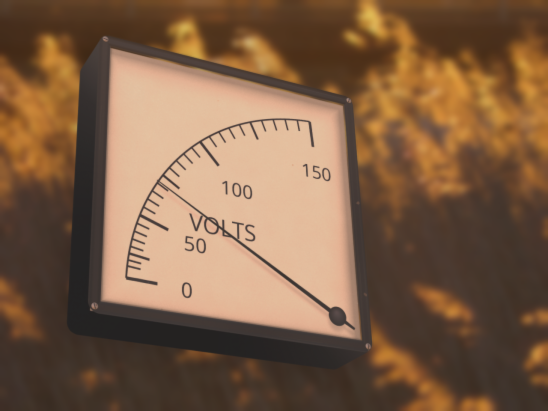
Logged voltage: 70 (V)
